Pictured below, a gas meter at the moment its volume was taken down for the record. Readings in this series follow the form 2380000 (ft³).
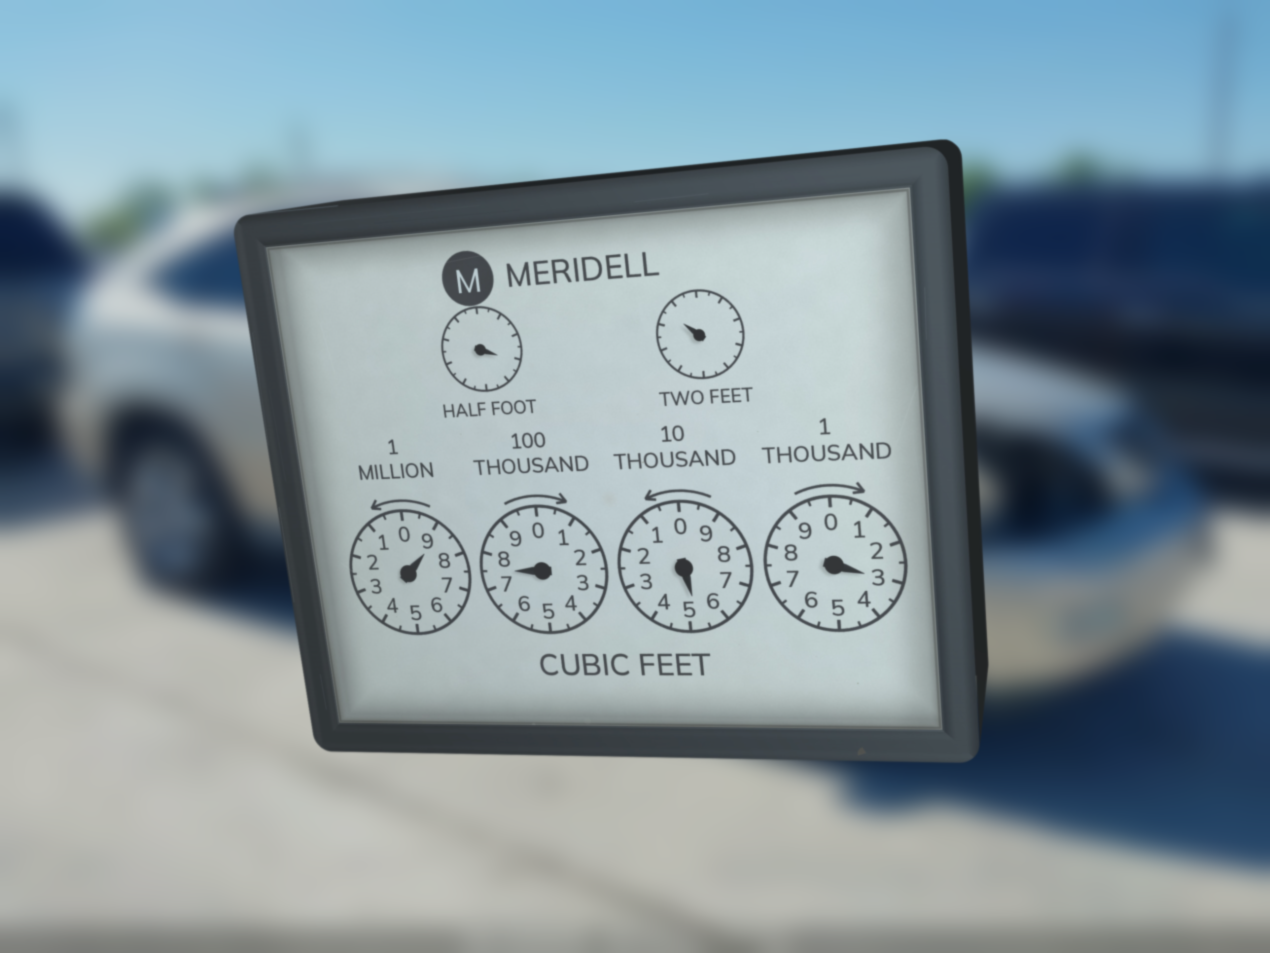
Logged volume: 875300 (ft³)
